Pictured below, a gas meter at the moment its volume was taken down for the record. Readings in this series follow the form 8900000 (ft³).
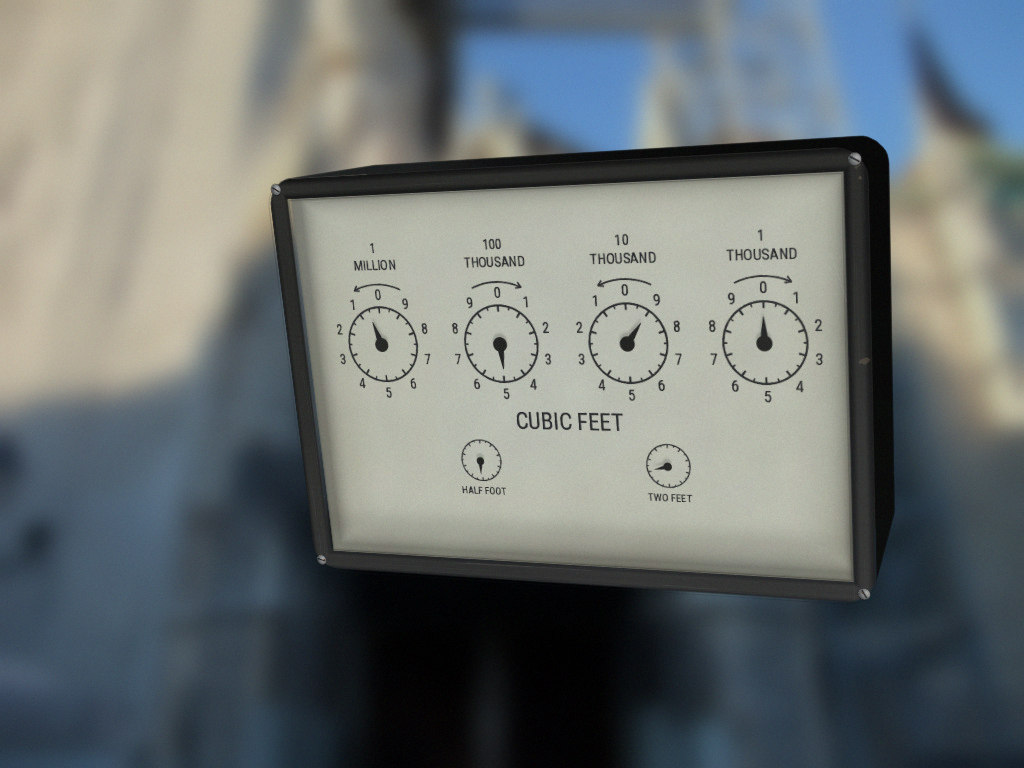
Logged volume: 49000 (ft³)
